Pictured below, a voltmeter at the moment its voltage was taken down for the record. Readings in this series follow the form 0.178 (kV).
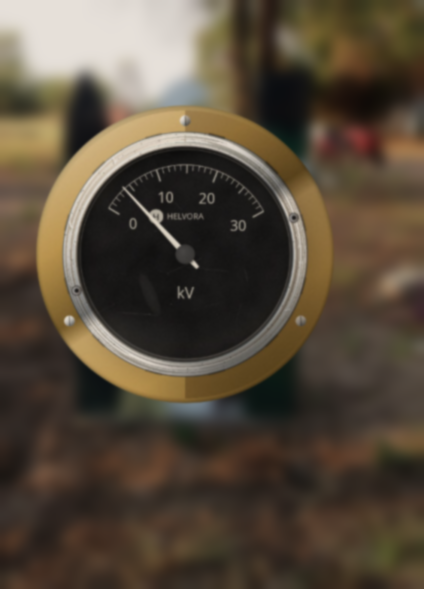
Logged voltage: 4 (kV)
